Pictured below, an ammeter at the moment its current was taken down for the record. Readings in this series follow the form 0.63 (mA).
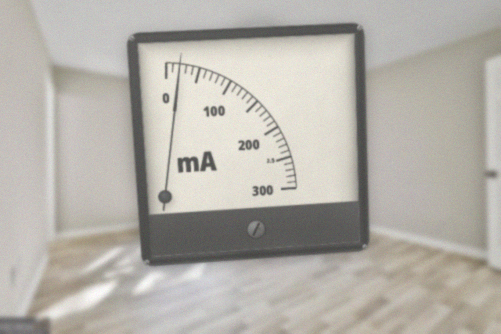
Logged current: 20 (mA)
